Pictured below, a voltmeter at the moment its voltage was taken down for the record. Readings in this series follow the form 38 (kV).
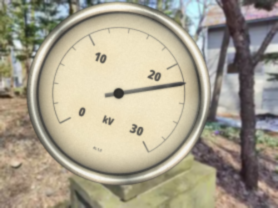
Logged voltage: 22 (kV)
